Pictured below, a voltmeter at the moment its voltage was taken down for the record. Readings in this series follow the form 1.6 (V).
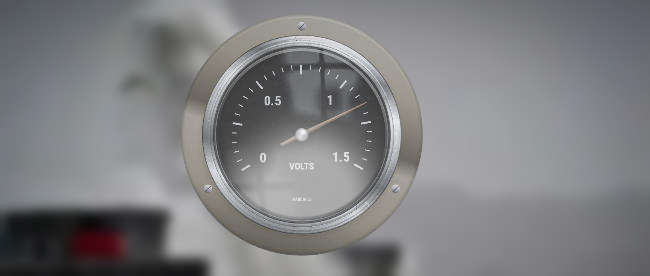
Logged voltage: 1.15 (V)
